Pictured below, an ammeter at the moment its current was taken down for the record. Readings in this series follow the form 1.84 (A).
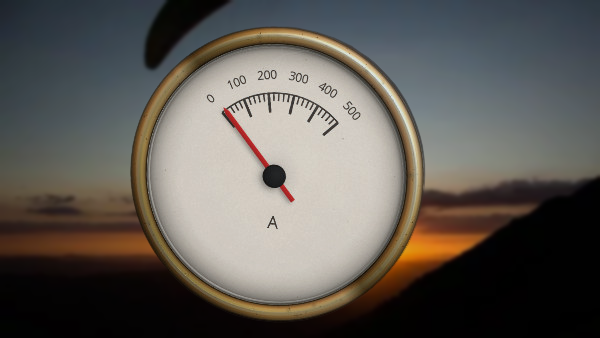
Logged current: 20 (A)
